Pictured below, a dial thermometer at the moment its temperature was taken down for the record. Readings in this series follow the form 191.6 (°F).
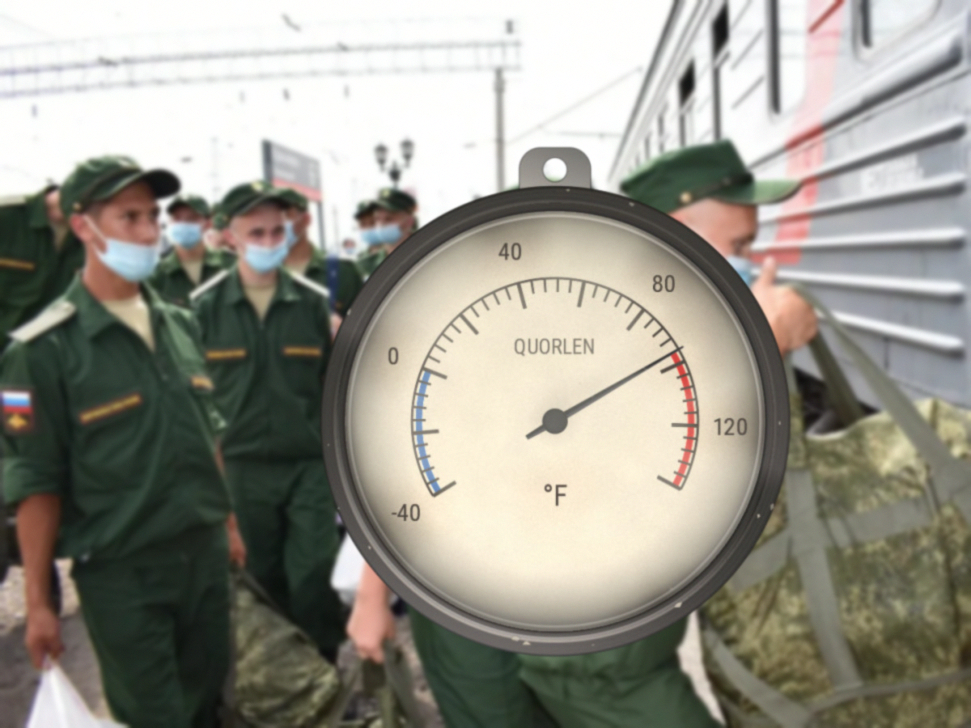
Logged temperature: 96 (°F)
